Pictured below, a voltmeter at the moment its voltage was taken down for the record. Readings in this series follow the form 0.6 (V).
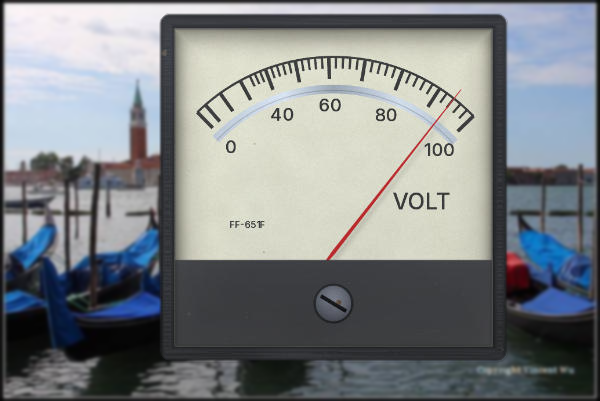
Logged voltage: 94 (V)
